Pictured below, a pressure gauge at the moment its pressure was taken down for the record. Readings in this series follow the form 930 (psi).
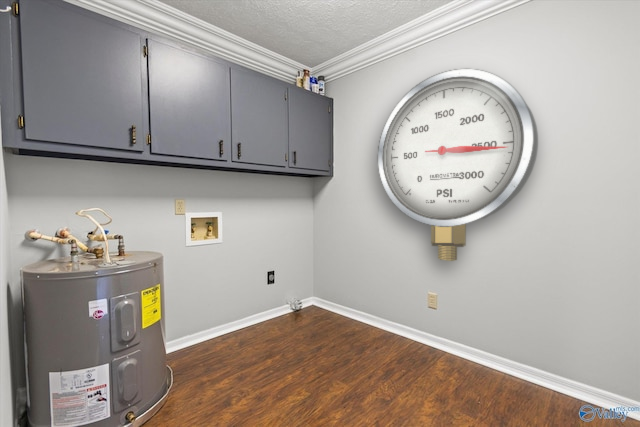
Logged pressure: 2550 (psi)
